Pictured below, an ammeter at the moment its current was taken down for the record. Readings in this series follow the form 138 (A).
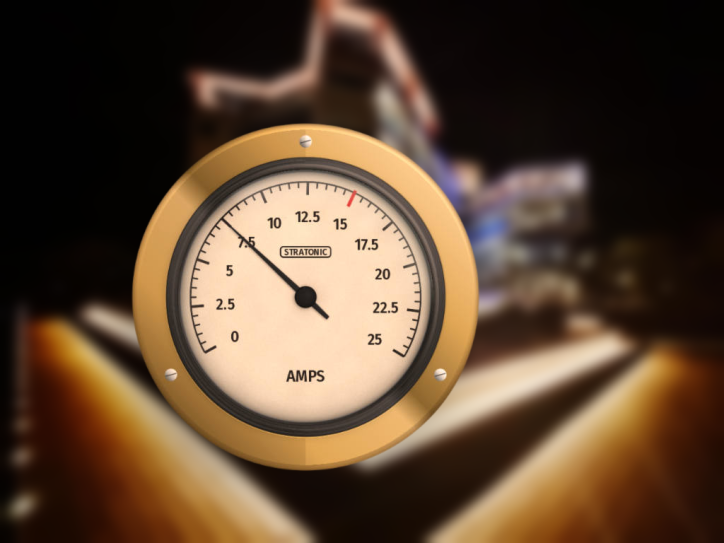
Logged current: 7.5 (A)
